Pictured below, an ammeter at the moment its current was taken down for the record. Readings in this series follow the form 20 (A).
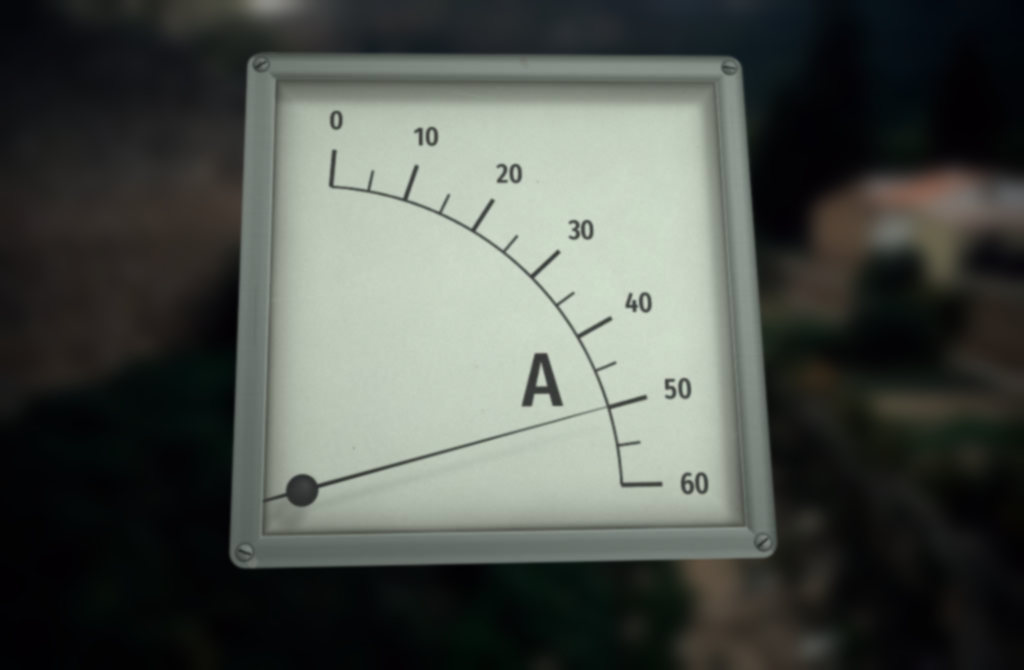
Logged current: 50 (A)
